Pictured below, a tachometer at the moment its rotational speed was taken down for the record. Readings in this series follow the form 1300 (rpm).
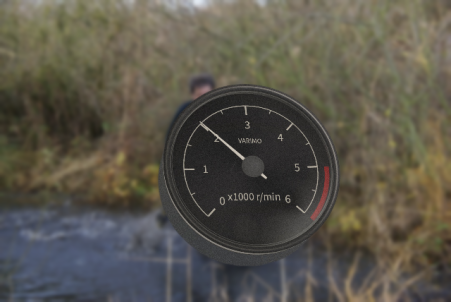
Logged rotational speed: 2000 (rpm)
